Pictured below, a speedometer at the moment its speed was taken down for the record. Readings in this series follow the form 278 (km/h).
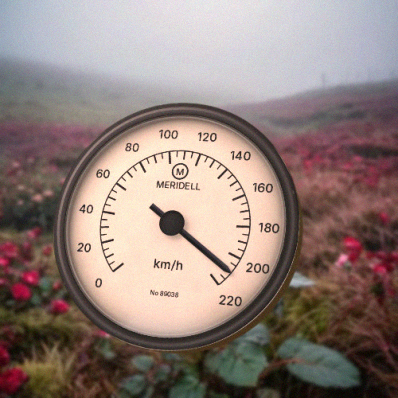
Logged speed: 210 (km/h)
